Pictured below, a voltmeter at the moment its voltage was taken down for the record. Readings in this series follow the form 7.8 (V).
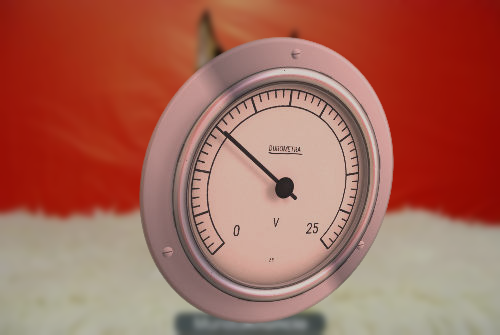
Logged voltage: 7.5 (V)
